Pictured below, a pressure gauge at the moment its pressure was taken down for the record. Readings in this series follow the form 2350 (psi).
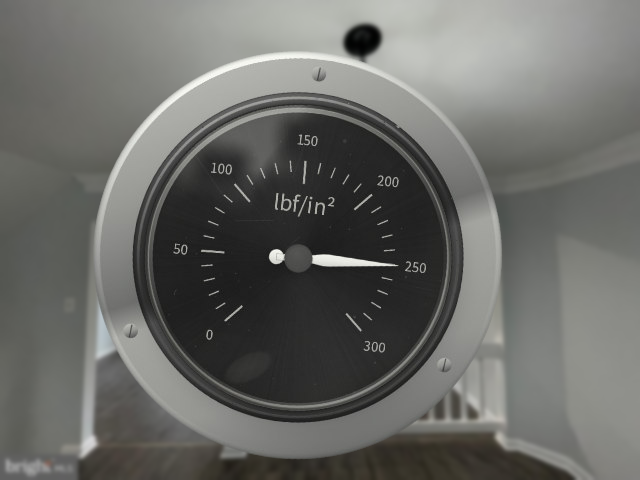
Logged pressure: 250 (psi)
